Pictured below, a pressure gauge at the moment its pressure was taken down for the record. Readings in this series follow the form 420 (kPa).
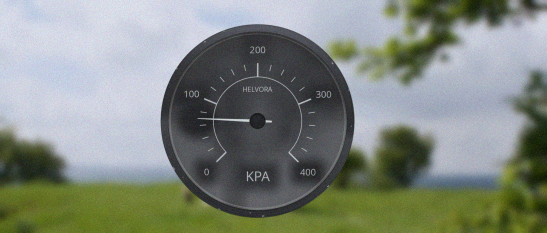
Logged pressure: 70 (kPa)
